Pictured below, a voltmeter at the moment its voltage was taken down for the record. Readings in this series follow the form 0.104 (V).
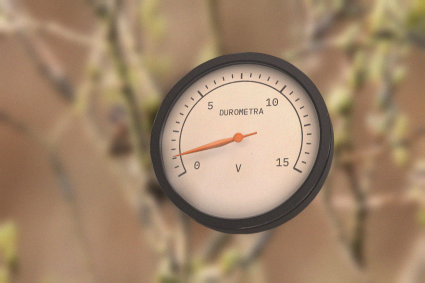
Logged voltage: 1 (V)
